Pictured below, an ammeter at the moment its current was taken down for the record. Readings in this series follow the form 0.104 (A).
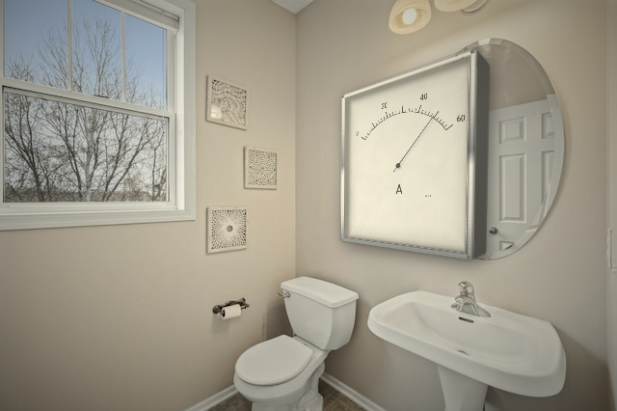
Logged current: 50 (A)
